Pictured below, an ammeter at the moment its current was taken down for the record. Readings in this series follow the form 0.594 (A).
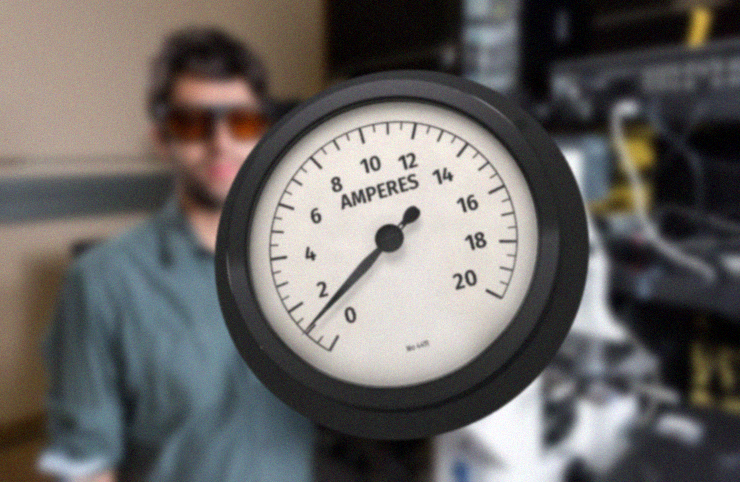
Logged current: 1 (A)
